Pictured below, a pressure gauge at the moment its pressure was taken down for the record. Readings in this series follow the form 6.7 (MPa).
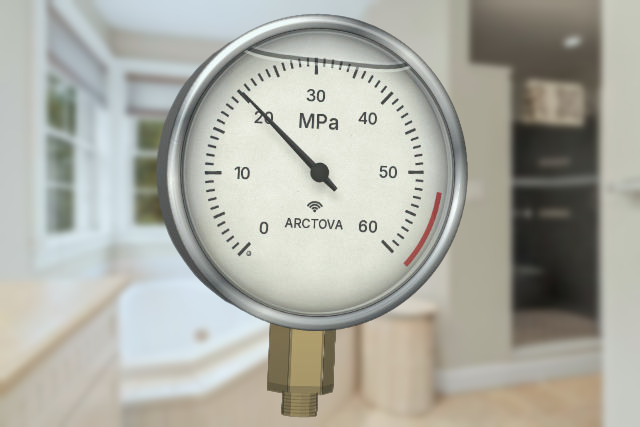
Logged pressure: 20 (MPa)
